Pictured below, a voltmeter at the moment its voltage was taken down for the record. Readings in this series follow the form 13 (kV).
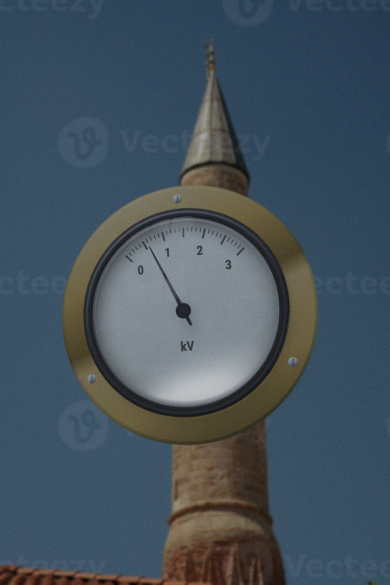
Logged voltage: 0.6 (kV)
